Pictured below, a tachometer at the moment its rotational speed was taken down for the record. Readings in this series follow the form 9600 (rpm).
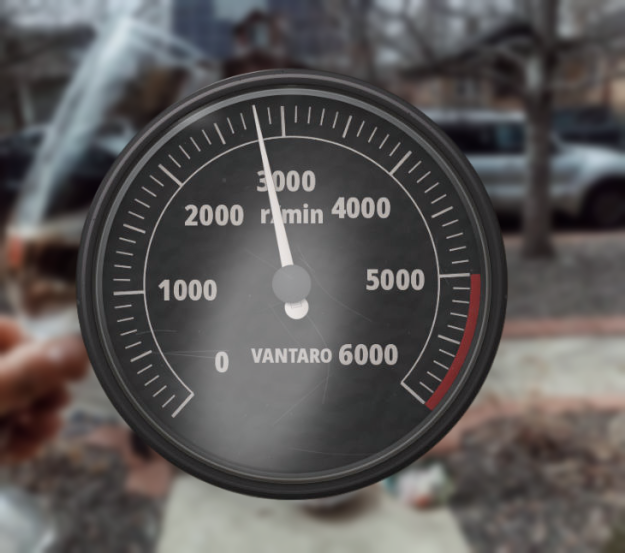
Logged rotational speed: 2800 (rpm)
